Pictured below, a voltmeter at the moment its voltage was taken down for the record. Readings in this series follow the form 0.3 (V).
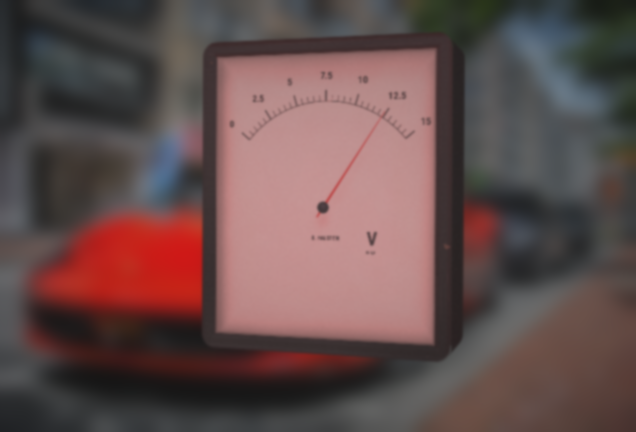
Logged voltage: 12.5 (V)
